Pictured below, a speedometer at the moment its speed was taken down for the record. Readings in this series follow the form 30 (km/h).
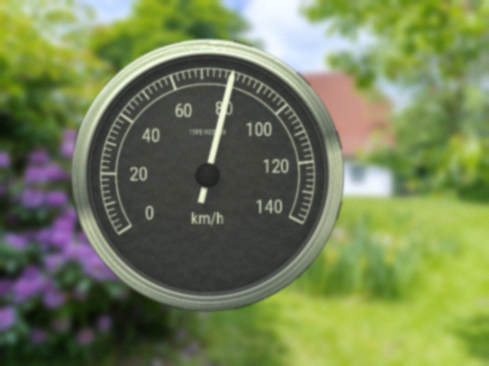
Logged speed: 80 (km/h)
